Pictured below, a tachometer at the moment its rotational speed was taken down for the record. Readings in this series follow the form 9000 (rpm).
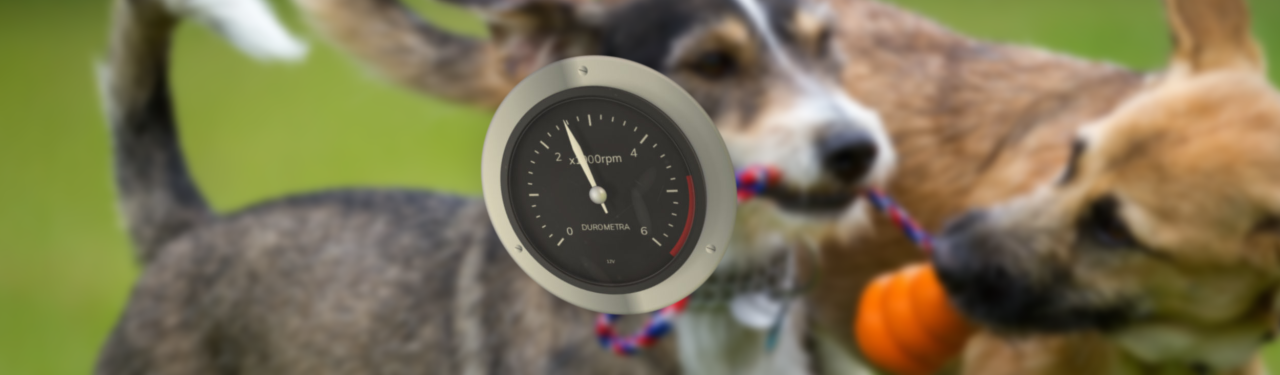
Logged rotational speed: 2600 (rpm)
